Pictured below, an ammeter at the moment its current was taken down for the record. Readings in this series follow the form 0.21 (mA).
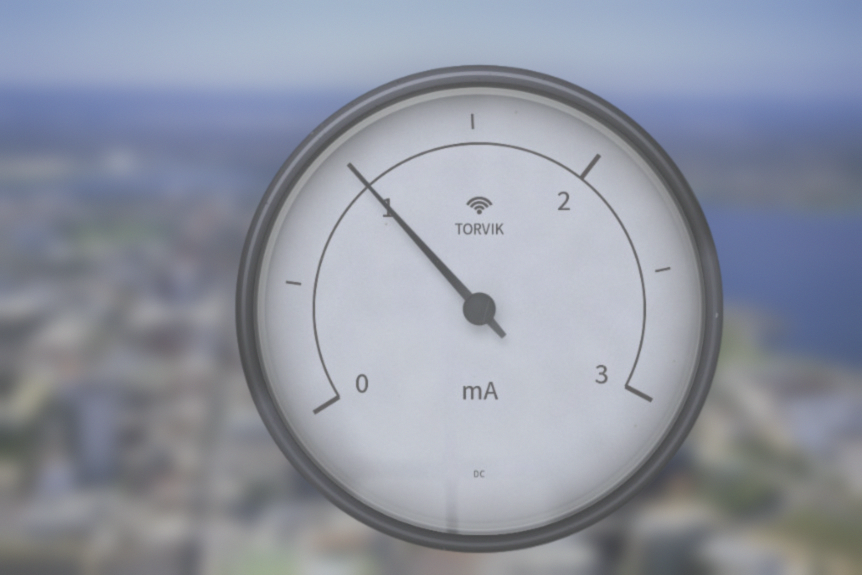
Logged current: 1 (mA)
